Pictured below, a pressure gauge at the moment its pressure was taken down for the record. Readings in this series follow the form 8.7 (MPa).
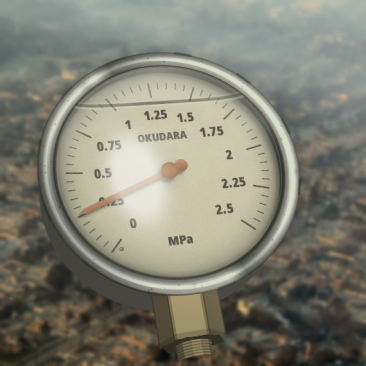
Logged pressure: 0.25 (MPa)
